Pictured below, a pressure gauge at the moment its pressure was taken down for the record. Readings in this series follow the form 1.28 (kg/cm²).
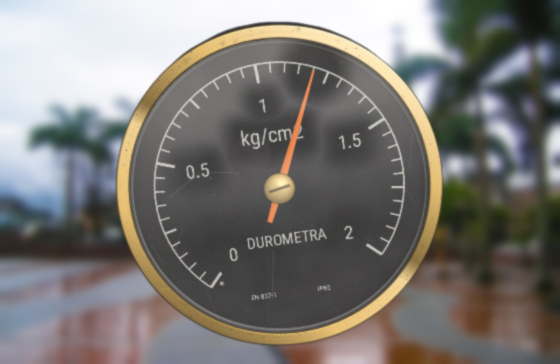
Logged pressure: 1.2 (kg/cm²)
